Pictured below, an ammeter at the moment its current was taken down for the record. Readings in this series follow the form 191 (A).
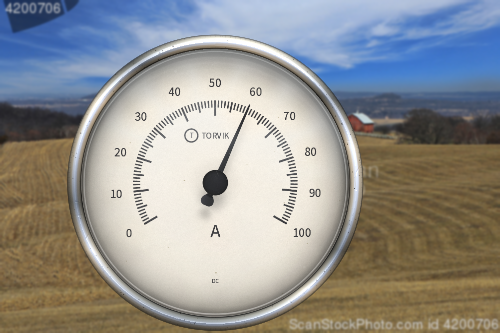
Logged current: 60 (A)
